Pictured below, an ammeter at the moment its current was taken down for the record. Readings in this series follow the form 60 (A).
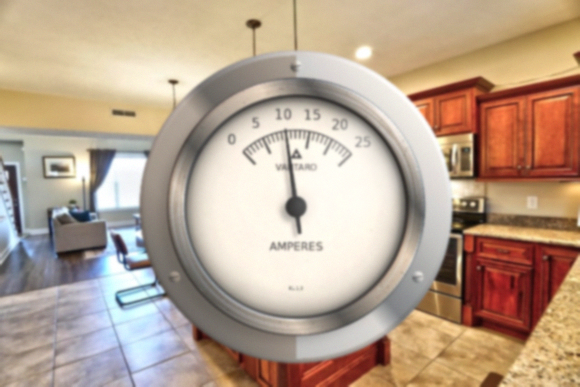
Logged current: 10 (A)
